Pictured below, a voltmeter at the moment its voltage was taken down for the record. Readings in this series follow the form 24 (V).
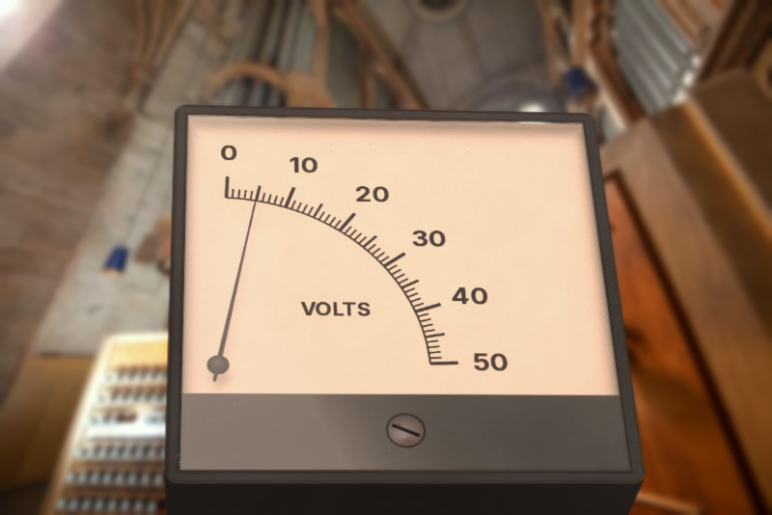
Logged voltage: 5 (V)
